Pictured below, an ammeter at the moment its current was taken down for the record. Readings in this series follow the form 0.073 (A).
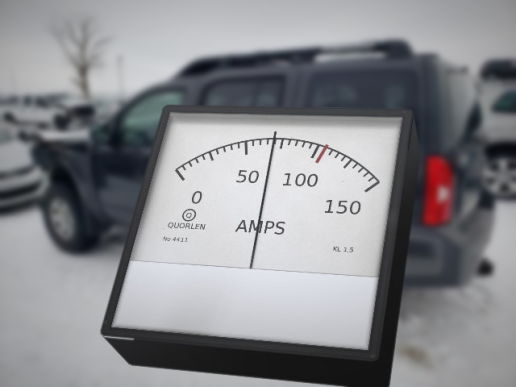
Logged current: 70 (A)
